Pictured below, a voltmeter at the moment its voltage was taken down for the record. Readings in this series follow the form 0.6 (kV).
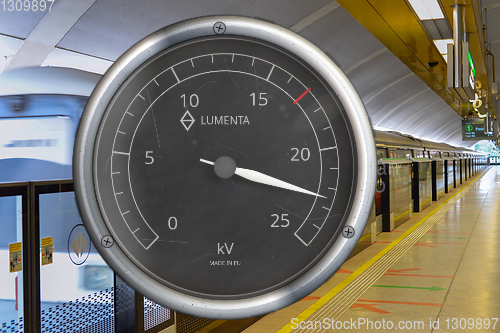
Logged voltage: 22.5 (kV)
